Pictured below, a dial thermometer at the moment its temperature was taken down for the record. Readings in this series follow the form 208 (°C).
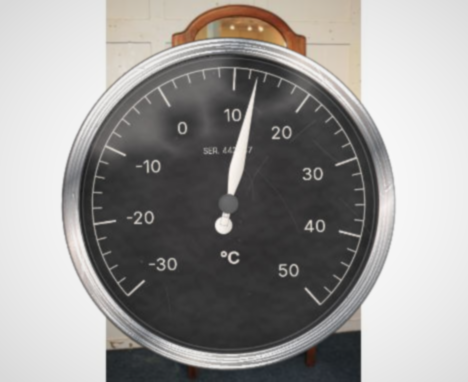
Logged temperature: 13 (°C)
